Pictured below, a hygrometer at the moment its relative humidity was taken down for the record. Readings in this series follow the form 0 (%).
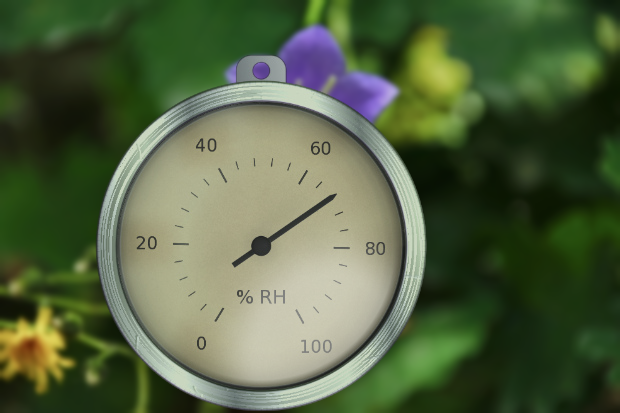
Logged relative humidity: 68 (%)
